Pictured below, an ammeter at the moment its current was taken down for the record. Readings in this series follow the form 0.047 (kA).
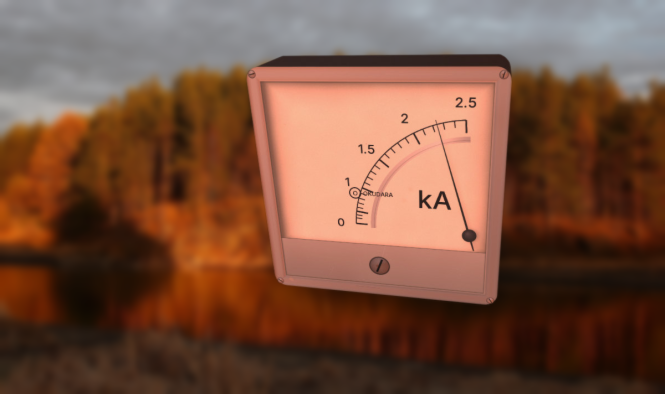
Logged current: 2.25 (kA)
